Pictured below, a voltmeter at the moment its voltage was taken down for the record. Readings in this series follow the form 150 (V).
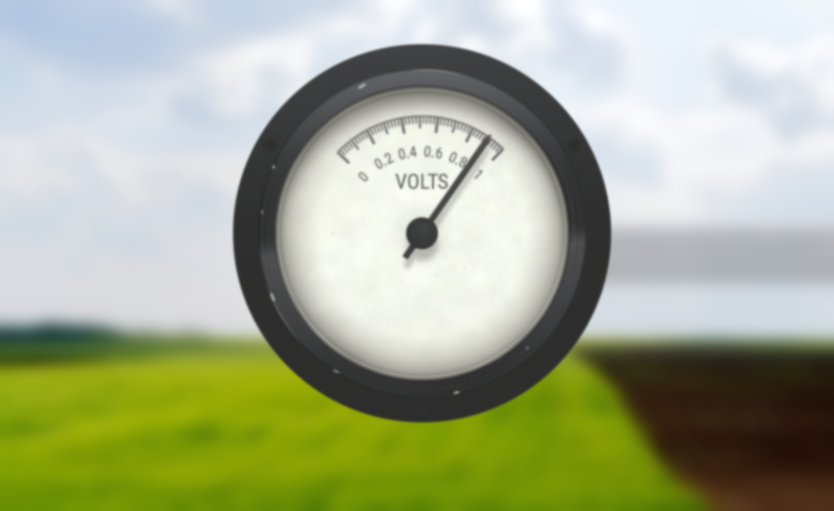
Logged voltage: 0.9 (V)
